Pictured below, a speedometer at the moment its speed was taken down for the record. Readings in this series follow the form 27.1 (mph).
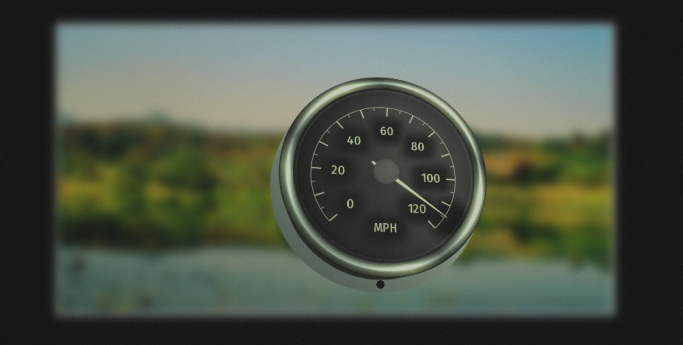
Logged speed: 115 (mph)
